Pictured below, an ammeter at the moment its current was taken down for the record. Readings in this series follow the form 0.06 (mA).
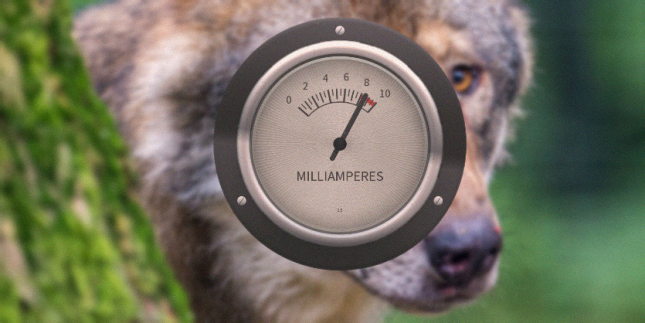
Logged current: 8.5 (mA)
